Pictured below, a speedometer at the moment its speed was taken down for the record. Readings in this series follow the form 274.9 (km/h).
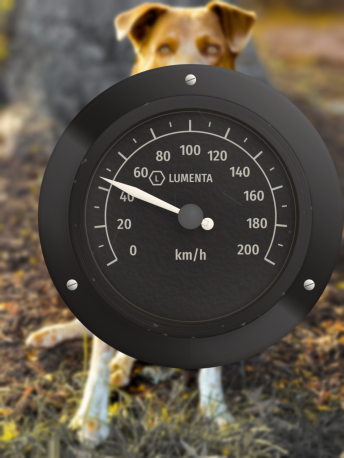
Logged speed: 45 (km/h)
